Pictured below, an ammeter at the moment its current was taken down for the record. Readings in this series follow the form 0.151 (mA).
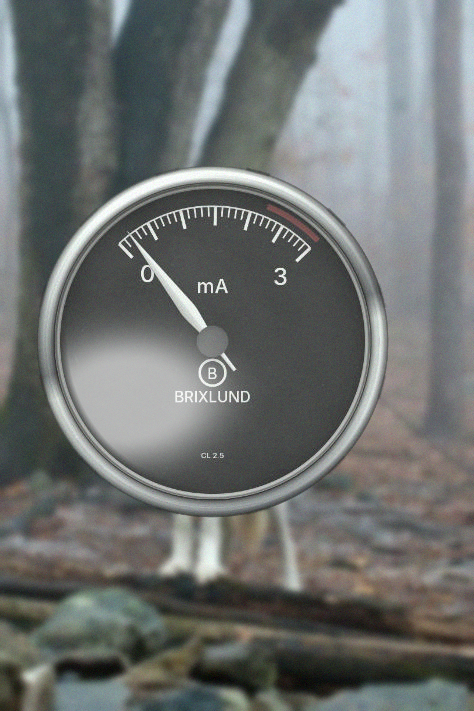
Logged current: 0.2 (mA)
